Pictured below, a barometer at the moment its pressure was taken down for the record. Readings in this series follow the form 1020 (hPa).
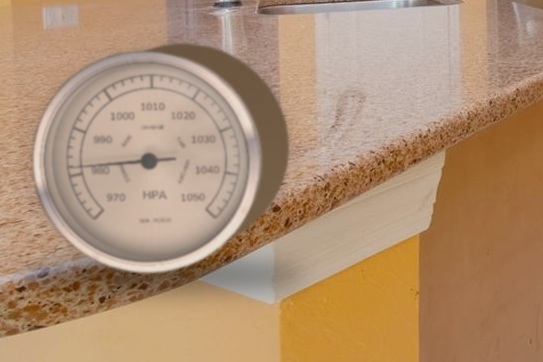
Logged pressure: 982 (hPa)
